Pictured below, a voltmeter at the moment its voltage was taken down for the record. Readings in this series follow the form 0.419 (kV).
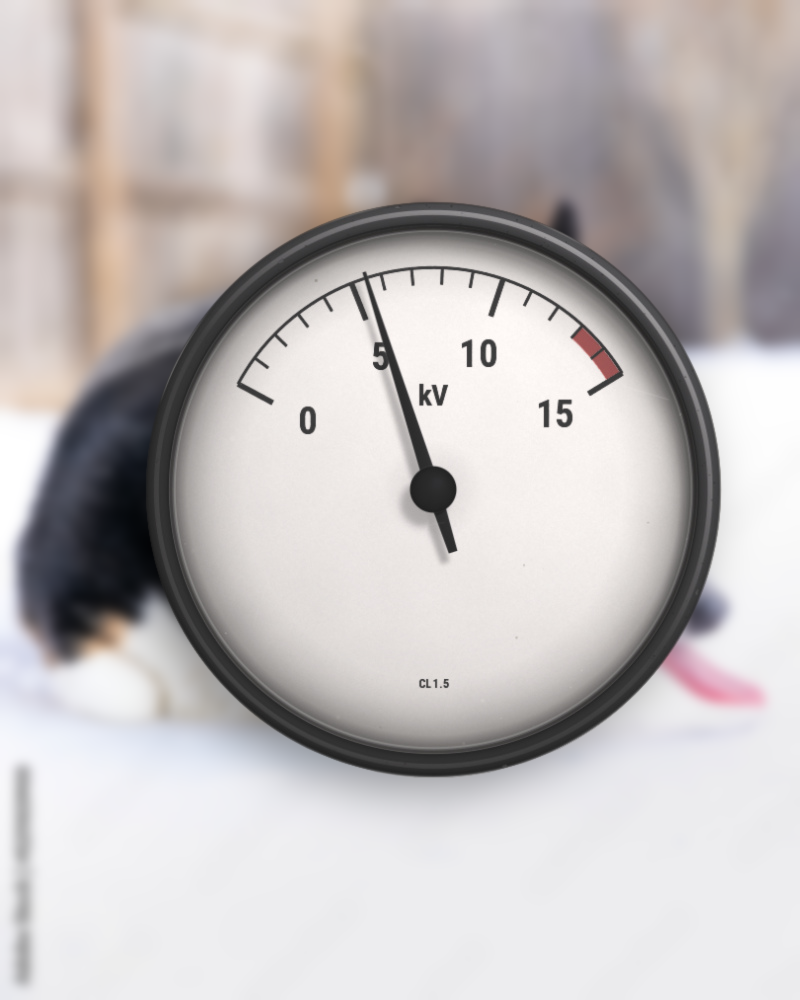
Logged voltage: 5.5 (kV)
